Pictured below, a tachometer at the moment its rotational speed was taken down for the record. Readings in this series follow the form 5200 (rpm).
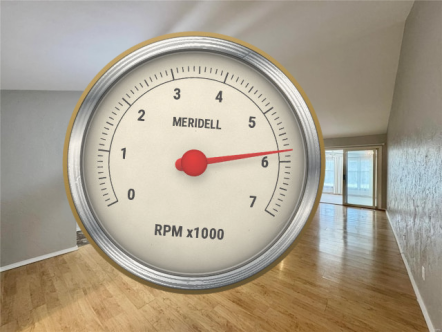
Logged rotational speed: 5800 (rpm)
